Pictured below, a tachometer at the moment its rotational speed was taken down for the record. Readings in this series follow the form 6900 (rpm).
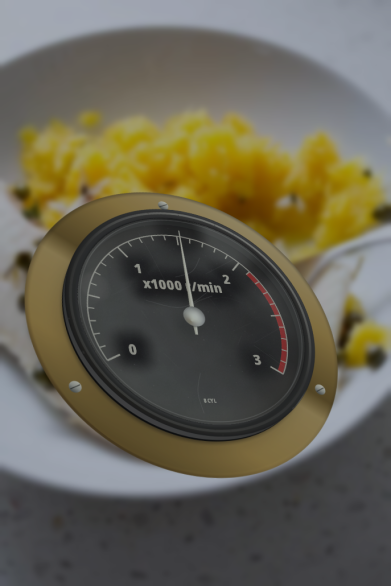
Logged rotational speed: 1500 (rpm)
